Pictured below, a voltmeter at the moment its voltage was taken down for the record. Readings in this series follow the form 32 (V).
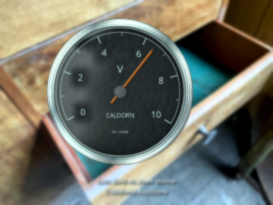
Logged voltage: 6.5 (V)
